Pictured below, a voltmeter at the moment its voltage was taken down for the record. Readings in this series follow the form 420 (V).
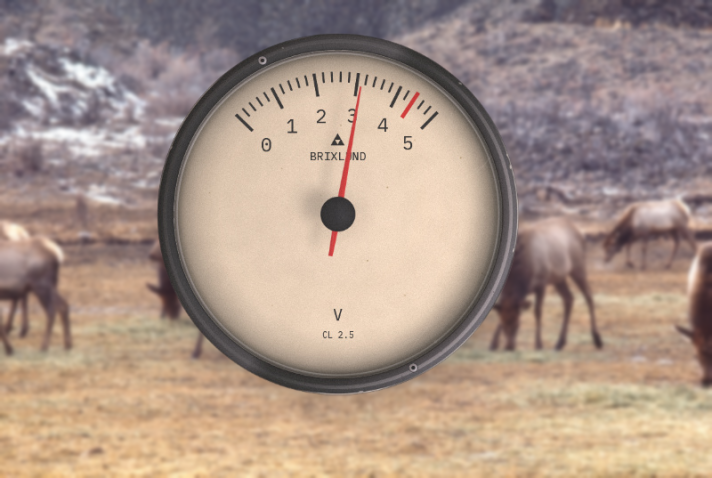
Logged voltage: 3.1 (V)
